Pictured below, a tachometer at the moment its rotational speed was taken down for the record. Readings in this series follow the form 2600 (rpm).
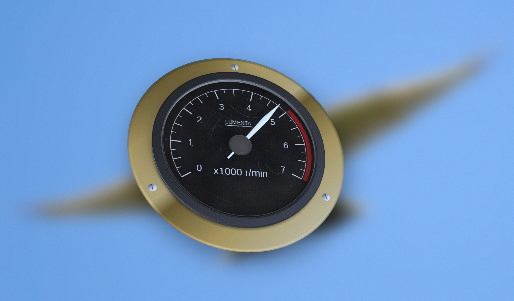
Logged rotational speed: 4750 (rpm)
